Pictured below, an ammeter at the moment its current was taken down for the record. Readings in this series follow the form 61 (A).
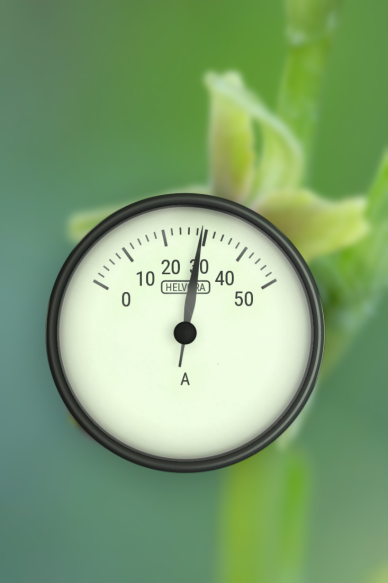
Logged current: 29 (A)
